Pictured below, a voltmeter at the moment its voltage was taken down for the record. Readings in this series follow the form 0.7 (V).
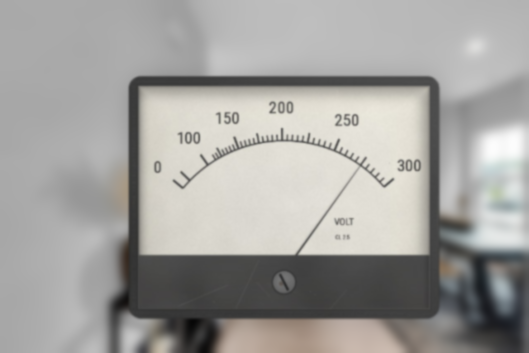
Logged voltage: 275 (V)
